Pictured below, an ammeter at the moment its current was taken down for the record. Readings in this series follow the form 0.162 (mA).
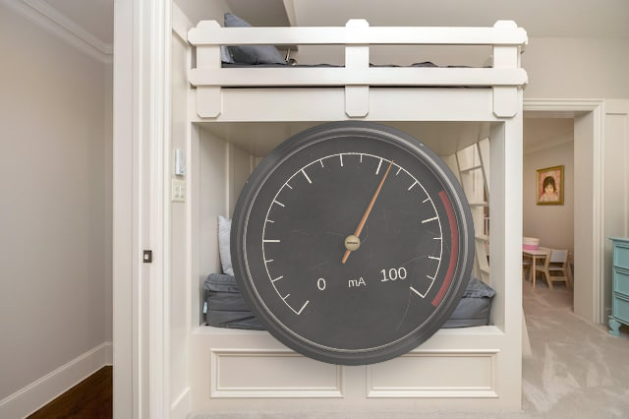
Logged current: 62.5 (mA)
